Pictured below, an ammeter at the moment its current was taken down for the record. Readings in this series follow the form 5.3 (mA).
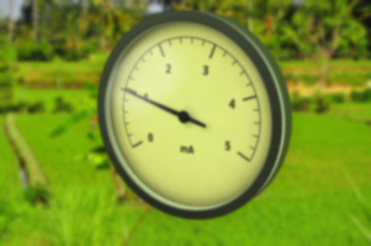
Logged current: 1 (mA)
